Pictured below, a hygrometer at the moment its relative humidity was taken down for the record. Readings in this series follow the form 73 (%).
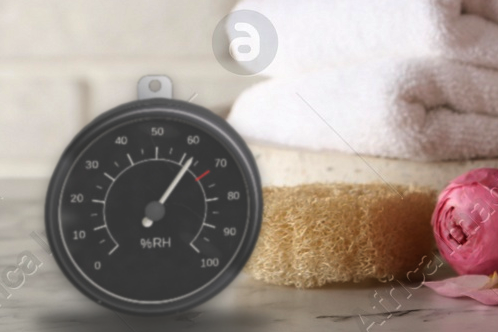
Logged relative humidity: 62.5 (%)
